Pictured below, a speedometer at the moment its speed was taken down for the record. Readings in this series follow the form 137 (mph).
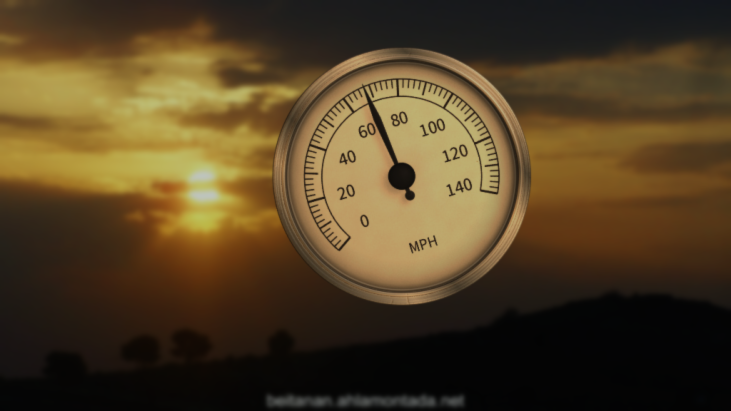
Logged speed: 68 (mph)
